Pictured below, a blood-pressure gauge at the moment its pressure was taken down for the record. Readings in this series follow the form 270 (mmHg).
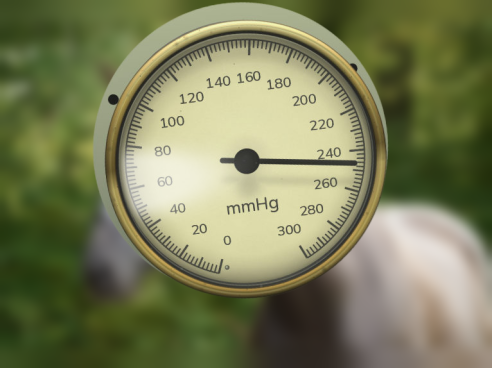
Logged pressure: 246 (mmHg)
